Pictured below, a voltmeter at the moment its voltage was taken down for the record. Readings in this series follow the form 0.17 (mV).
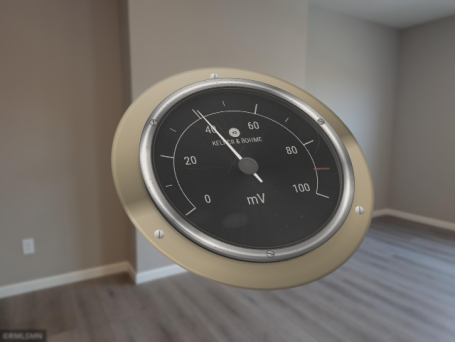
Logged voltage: 40 (mV)
